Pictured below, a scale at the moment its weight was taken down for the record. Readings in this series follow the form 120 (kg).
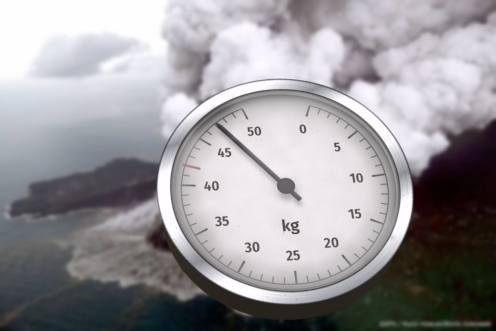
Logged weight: 47 (kg)
